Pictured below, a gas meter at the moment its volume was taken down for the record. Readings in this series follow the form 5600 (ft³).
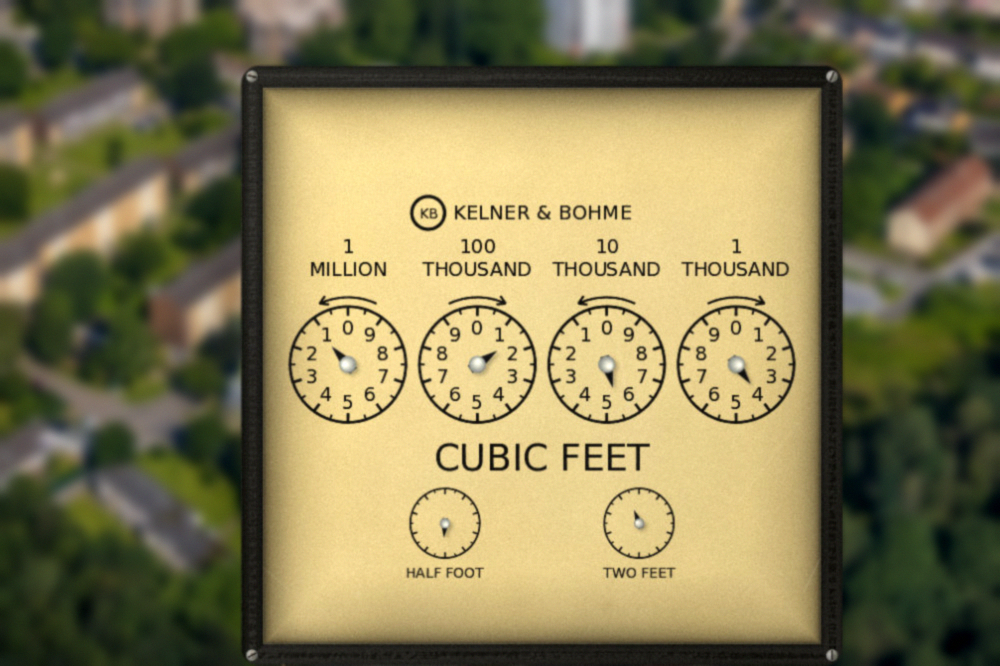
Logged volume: 115400 (ft³)
